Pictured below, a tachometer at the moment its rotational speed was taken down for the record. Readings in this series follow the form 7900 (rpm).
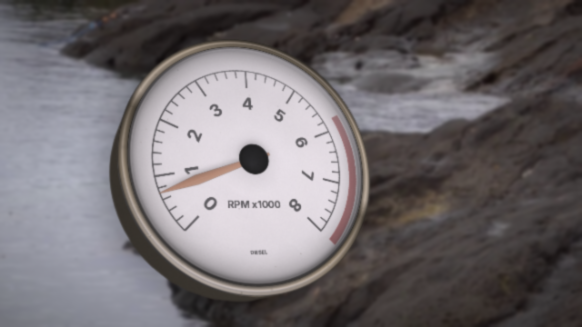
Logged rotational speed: 700 (rpm)
